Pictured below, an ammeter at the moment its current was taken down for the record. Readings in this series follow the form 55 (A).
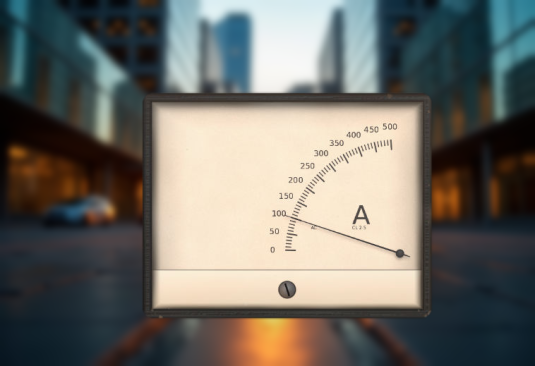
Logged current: 100 (A)
